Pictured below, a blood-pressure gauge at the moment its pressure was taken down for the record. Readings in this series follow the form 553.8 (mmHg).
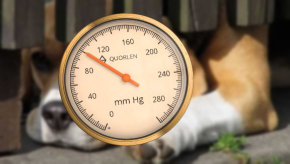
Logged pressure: 100 (mmHg)
